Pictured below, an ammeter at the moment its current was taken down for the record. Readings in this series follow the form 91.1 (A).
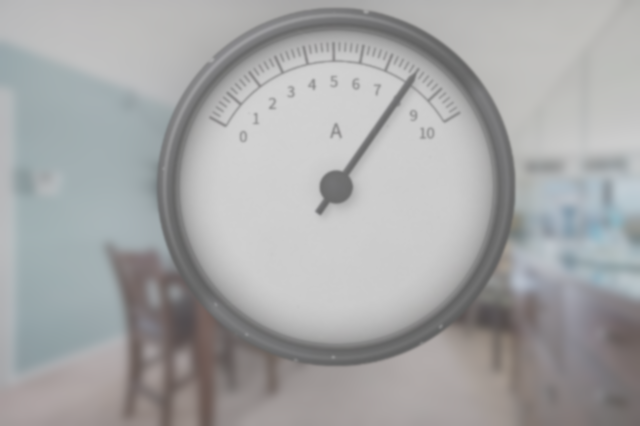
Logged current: 8 (A)
